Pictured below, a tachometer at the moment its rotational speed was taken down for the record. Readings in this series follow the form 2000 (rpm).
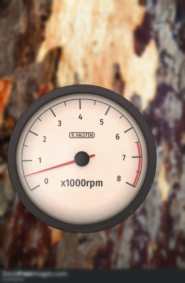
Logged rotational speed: 500 (rpm)
